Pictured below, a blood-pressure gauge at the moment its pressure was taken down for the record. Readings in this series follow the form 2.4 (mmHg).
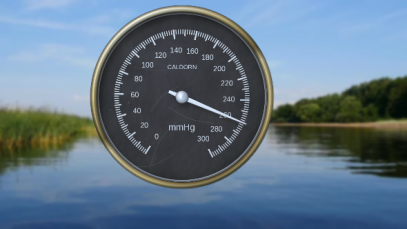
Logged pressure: 260 (mmHg)
